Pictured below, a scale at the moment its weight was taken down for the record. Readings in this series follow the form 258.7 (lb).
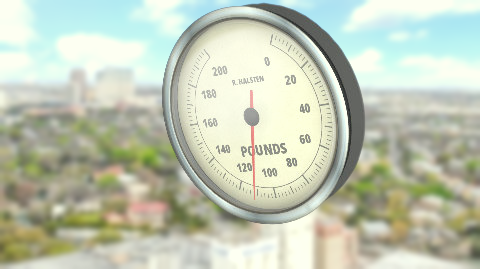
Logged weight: 110 (lb)
